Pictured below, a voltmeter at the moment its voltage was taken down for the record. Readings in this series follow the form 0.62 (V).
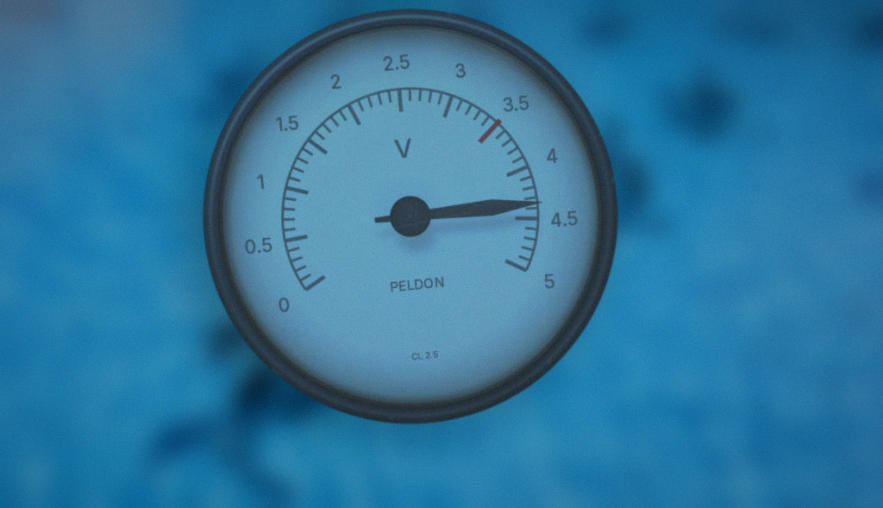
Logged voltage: 4.35 (V)
